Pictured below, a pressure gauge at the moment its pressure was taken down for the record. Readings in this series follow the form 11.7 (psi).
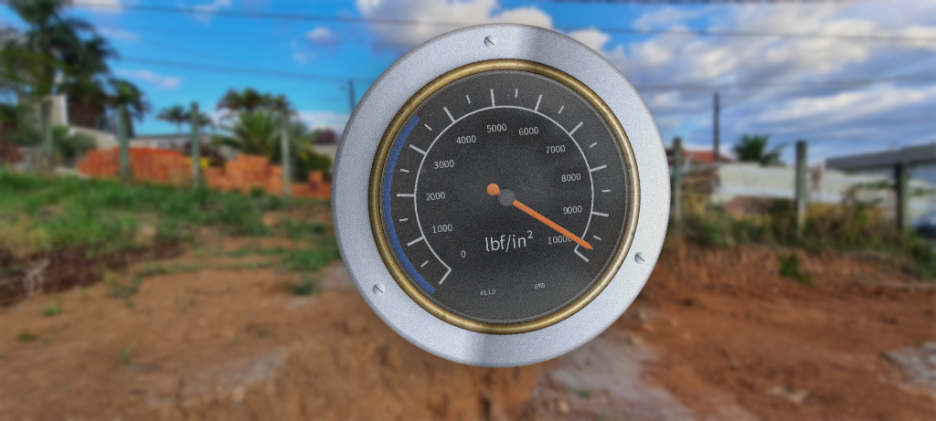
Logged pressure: 9750 (psi)
